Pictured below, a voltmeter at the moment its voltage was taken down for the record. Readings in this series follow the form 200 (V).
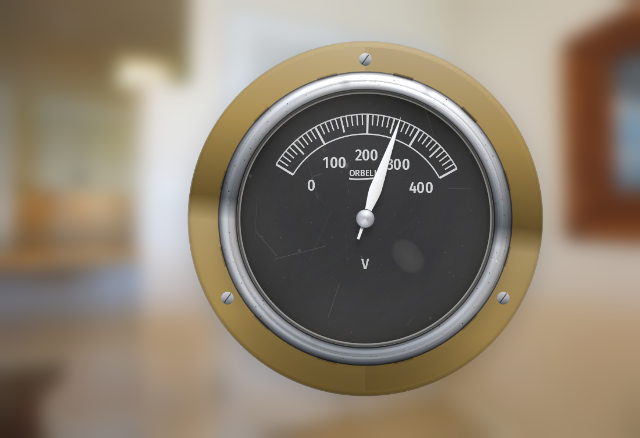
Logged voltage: 260 (V)
